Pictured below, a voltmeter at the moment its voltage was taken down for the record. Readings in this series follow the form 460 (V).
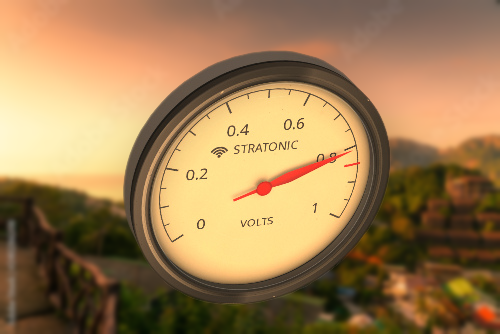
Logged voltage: 0.8 (V)
